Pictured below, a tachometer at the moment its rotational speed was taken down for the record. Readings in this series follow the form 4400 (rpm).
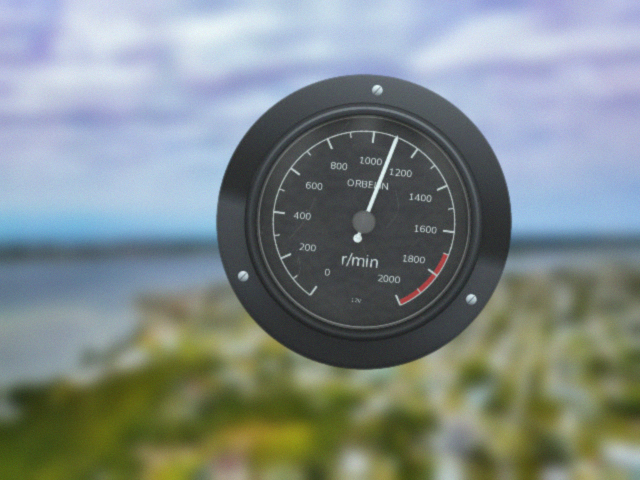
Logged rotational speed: 1100 (rpm)
